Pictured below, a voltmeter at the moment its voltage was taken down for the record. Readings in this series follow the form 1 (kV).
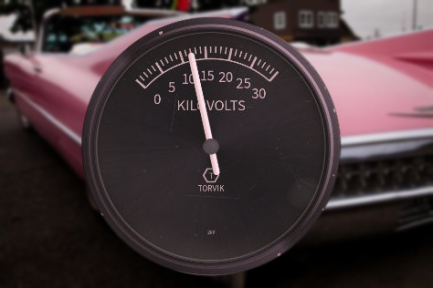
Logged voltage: 12 (kV)
